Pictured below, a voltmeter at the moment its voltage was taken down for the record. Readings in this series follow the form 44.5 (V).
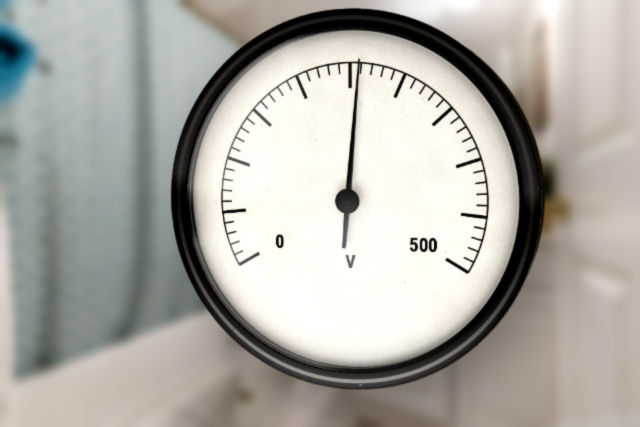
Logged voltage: 260 (V)
